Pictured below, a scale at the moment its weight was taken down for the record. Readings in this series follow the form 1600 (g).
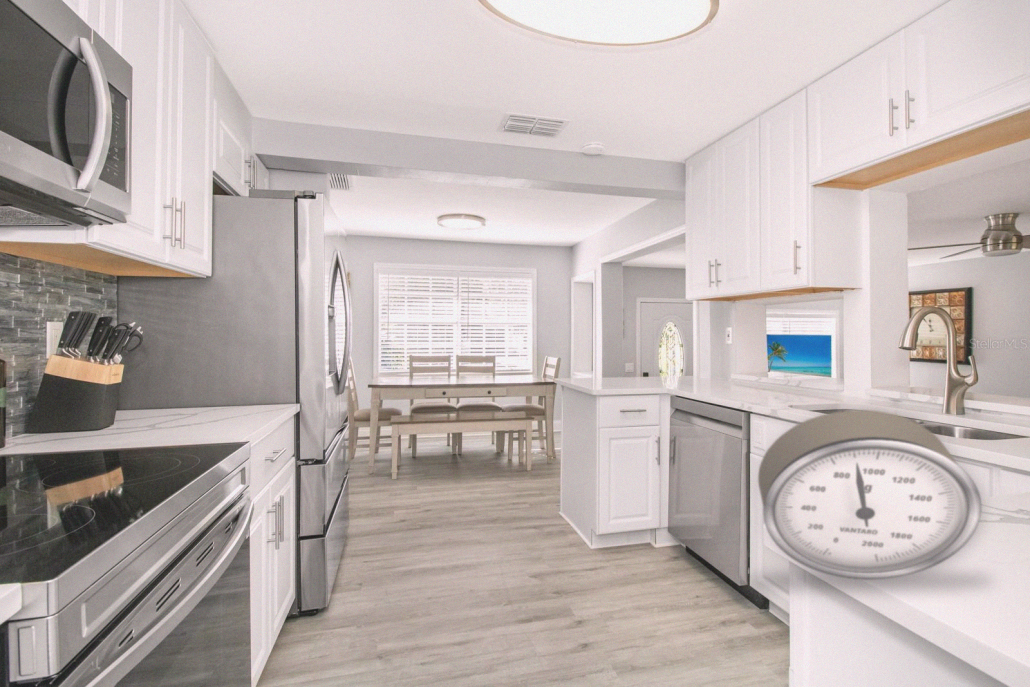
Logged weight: 900 (g)
